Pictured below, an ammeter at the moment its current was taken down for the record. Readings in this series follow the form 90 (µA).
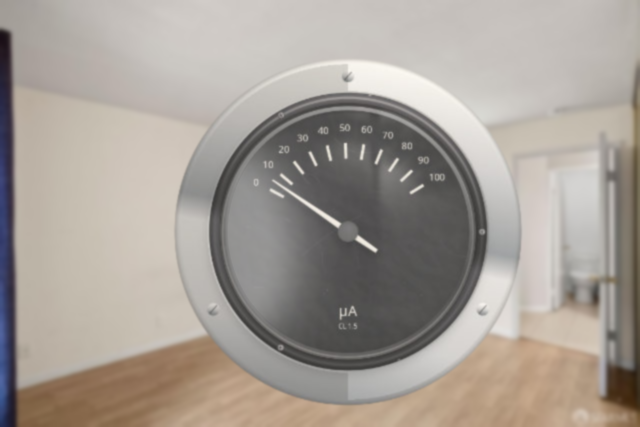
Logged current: 5 (µA)
